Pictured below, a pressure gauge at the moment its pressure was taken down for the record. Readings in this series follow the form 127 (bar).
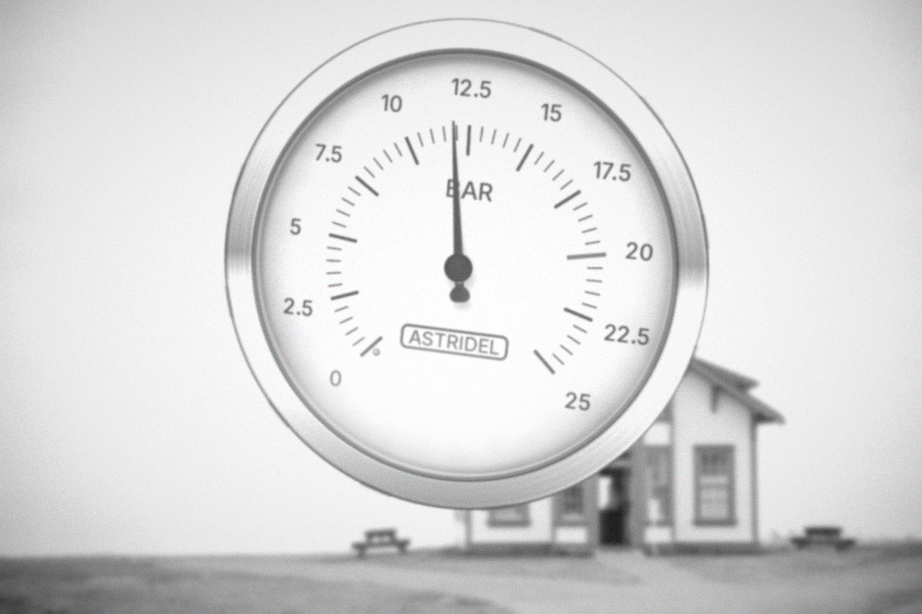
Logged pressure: 12 (bar)
